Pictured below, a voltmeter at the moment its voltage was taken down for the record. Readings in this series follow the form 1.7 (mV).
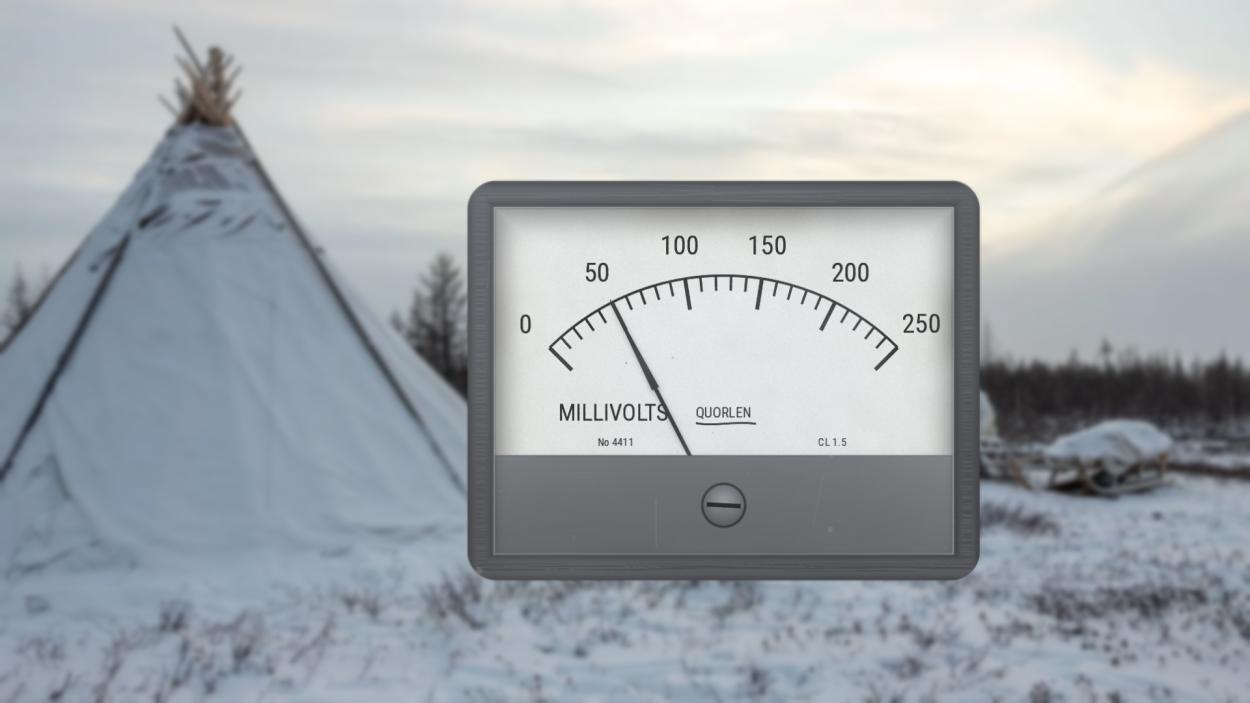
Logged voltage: 50 (mV)
